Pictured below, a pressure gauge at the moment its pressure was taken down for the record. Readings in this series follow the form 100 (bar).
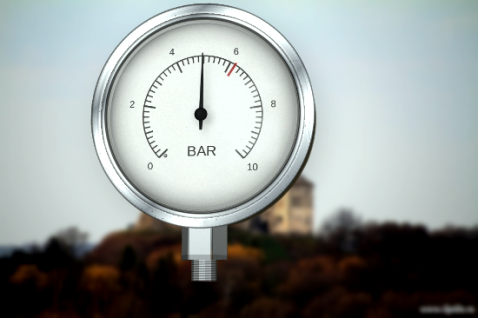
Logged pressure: 5 (bar)
